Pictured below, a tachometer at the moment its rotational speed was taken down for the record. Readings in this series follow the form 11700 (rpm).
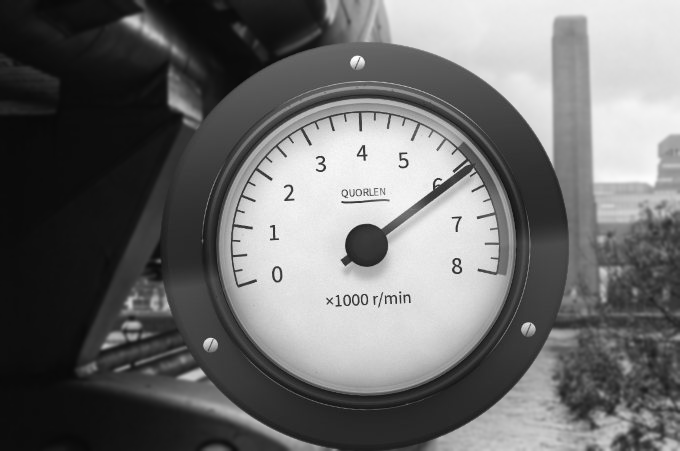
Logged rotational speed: 6125 (rpm)
